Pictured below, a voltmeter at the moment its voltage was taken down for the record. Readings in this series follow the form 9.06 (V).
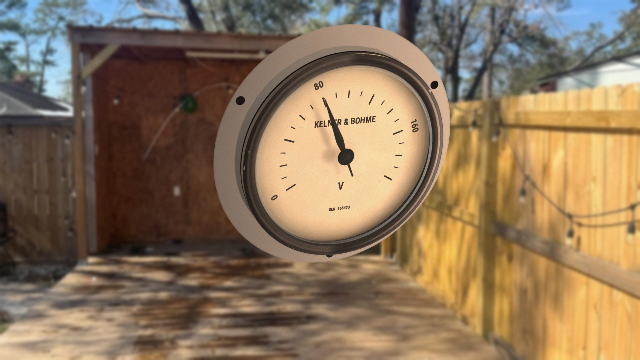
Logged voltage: 80 (V)
